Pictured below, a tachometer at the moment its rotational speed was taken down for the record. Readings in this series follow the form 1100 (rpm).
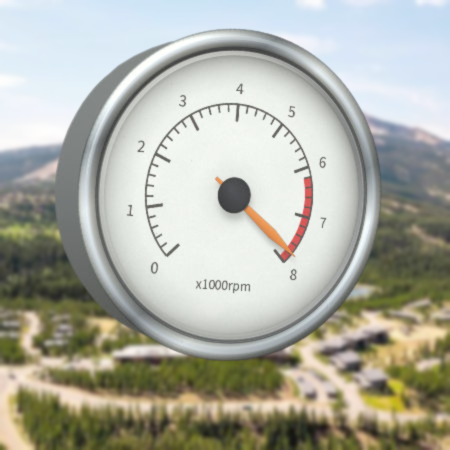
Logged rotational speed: 7800 (rpm)
